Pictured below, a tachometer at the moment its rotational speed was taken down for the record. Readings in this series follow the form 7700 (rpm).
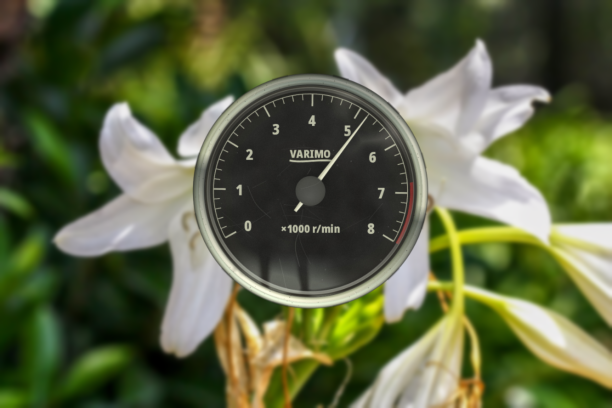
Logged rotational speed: 5200 (rpm)
